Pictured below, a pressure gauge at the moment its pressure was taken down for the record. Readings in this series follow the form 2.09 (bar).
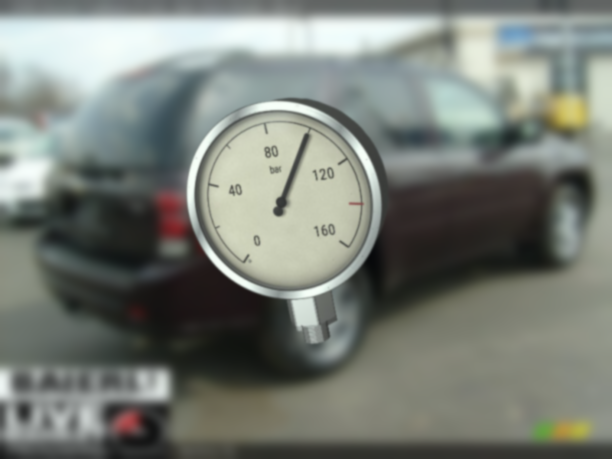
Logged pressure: 100 (bar)
